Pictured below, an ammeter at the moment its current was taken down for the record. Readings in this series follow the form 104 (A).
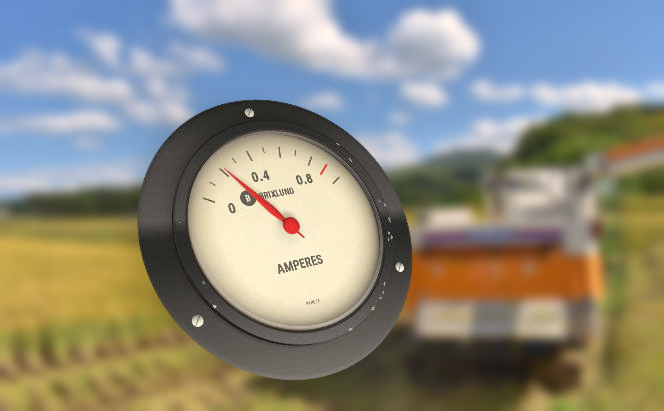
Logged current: 0.2 (A)
